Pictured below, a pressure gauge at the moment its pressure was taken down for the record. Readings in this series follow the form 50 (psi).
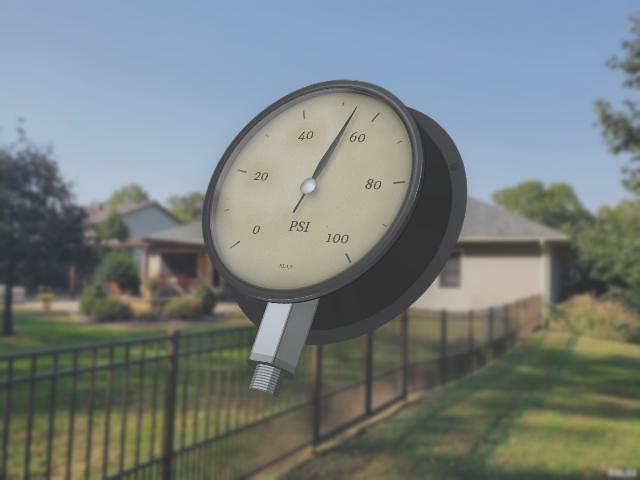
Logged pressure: 55 (psi)
